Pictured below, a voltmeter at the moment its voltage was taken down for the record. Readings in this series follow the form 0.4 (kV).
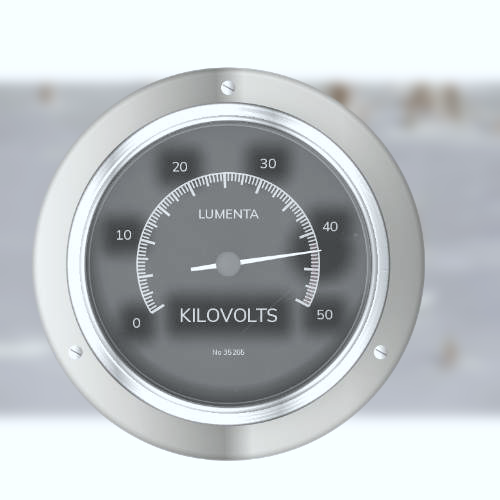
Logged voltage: 42.5 (kV)
